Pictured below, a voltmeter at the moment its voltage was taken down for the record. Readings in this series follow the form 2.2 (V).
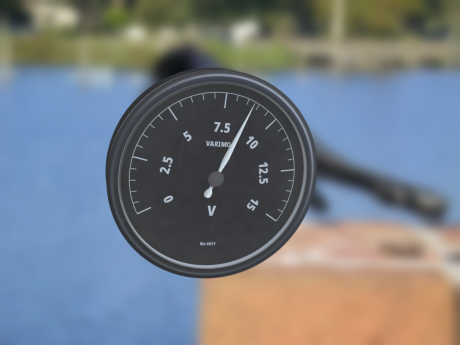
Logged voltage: 8.75 (V)
